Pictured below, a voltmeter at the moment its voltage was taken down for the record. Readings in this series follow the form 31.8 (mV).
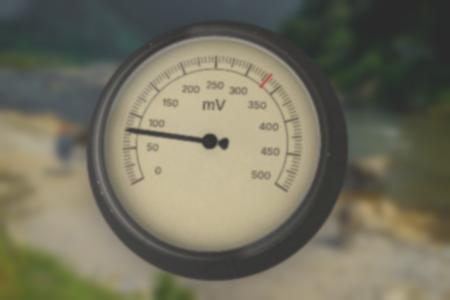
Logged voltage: 75 (mV)
